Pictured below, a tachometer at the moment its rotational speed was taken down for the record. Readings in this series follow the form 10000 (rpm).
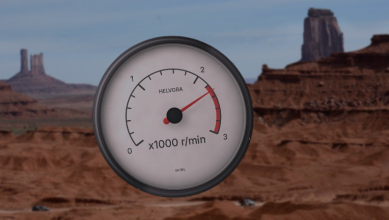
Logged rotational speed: 2300 (rpm)
